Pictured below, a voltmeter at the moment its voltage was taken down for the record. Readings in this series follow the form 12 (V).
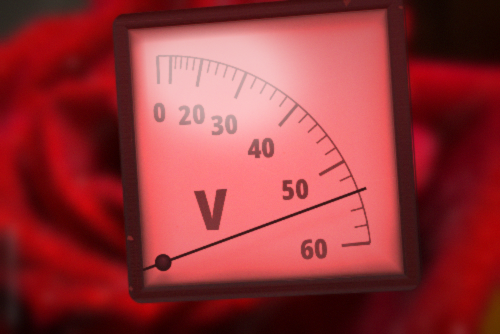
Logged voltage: 54 (V)
